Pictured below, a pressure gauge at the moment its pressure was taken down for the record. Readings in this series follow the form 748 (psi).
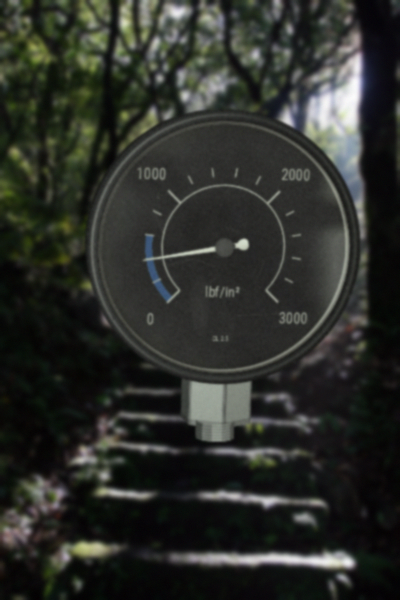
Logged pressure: 400 (psi)
